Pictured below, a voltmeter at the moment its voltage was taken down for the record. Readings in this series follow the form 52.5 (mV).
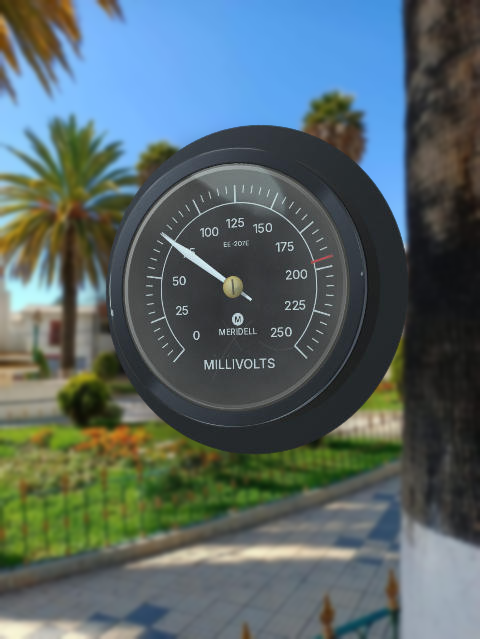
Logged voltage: 75 (mV)
